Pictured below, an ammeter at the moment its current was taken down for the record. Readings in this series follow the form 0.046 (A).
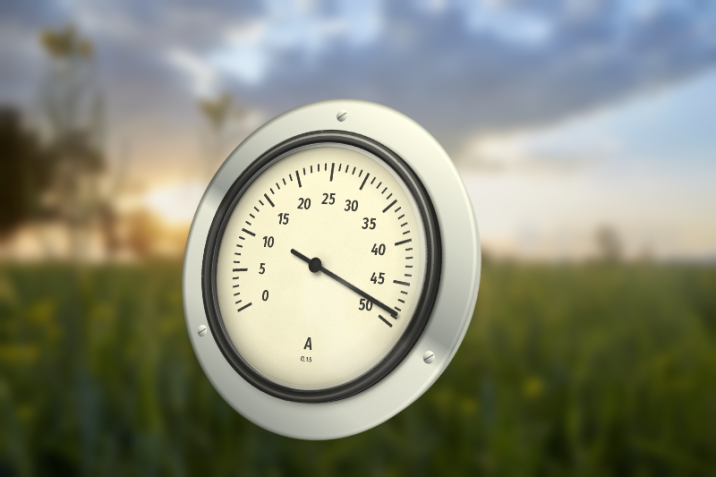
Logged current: 48.5 (A)
